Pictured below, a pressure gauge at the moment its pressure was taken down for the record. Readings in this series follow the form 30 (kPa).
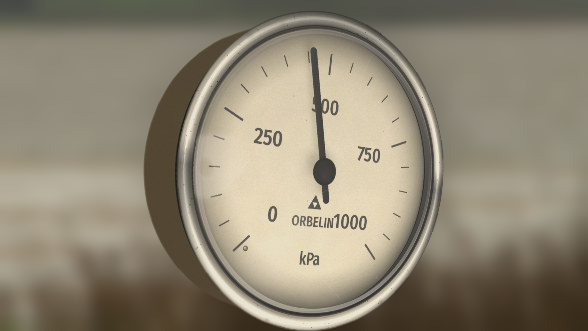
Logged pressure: 450 (kPa)
